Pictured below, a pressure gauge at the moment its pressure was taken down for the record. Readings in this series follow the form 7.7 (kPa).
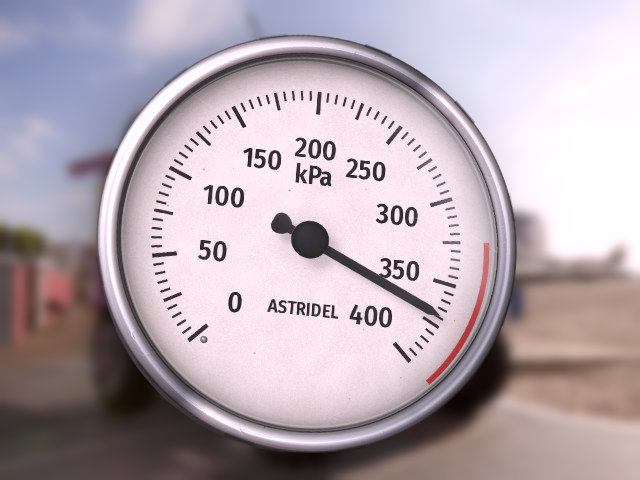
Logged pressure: 370 (kPa)
